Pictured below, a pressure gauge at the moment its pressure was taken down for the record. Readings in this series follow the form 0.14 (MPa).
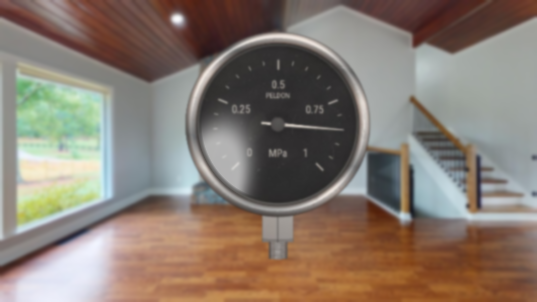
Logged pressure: 0.85 (MPa)
